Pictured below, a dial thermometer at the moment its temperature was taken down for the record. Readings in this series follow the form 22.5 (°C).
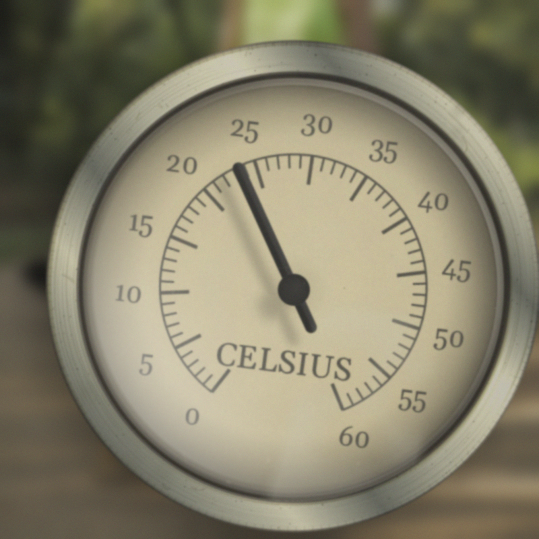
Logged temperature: 23.5 (°C)
